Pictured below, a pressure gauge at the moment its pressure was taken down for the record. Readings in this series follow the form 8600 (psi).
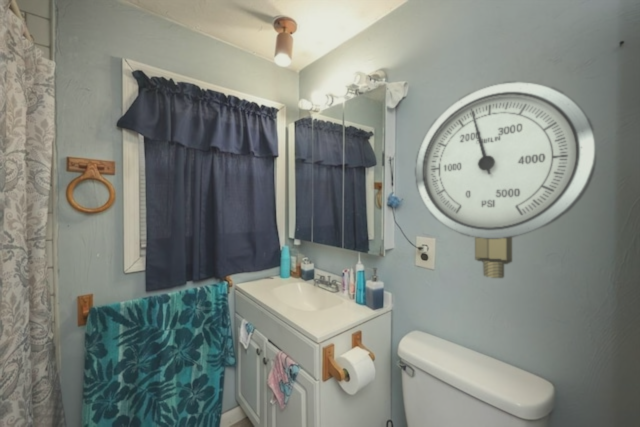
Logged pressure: 2250 (psi)
